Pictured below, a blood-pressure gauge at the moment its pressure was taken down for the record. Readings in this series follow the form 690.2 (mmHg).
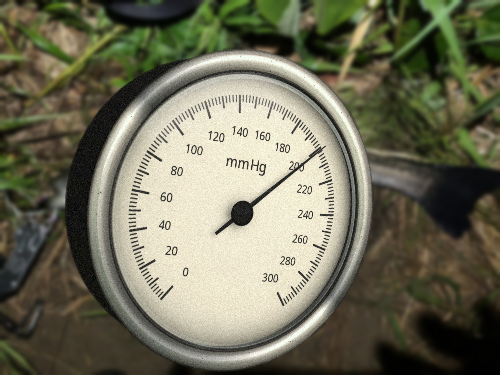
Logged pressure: 200 (mmHg)
